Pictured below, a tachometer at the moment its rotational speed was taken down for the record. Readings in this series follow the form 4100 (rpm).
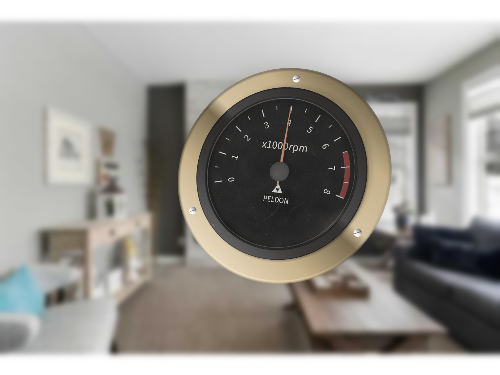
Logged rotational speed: 4000 (rpm)
